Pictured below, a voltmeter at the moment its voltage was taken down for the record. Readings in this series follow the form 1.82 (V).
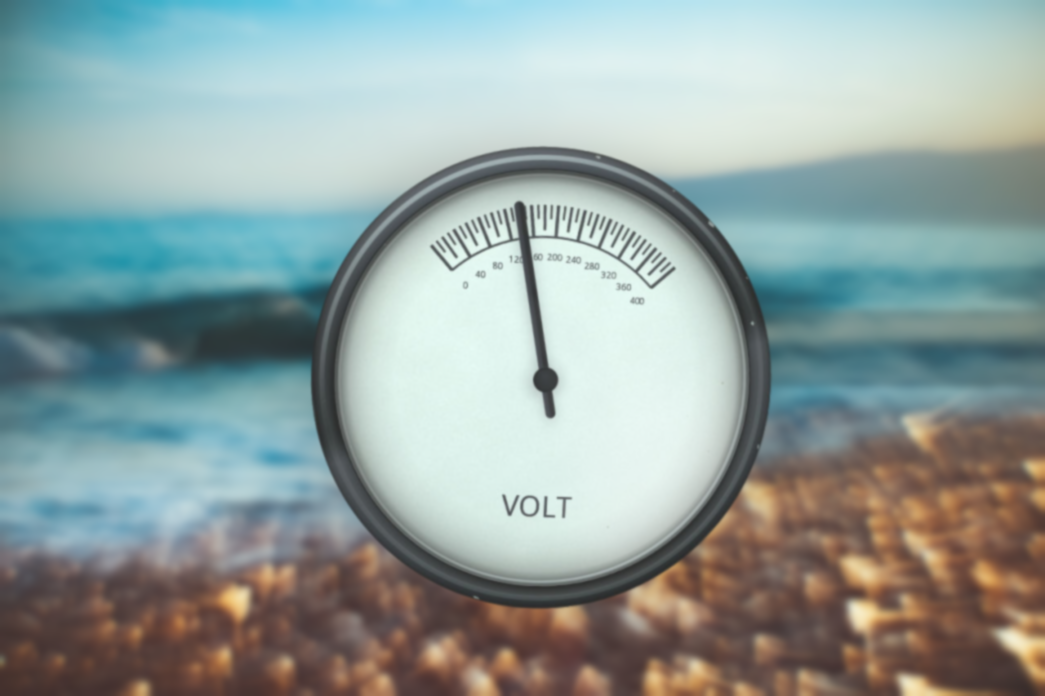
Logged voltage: 140 (V)
